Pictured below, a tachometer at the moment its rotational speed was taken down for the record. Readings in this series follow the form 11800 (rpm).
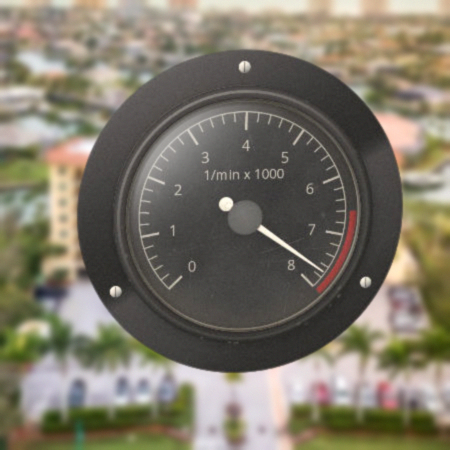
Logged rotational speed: 7700 (rpm)
